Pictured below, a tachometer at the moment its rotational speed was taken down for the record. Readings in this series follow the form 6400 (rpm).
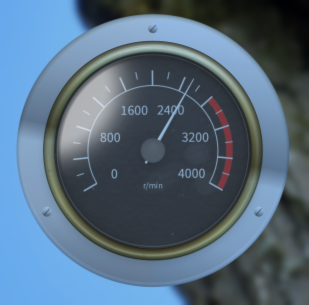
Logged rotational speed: 2500 (rpm)
